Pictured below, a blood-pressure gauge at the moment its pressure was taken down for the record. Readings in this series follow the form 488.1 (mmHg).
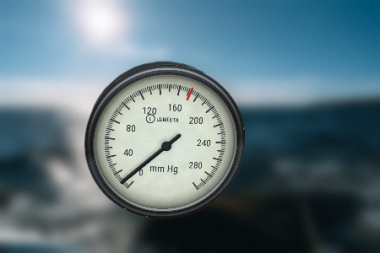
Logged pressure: 10 (mmHg)
